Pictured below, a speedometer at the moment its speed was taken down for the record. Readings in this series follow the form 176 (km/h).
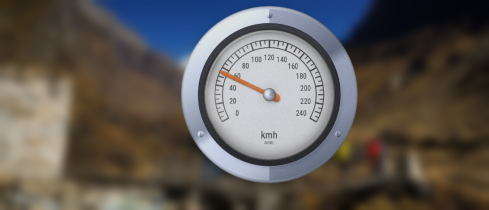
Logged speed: 55 (km/h)
